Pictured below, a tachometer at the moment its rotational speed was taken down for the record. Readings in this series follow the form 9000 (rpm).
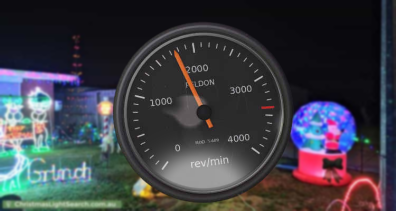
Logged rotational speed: 1750 (rpm)
